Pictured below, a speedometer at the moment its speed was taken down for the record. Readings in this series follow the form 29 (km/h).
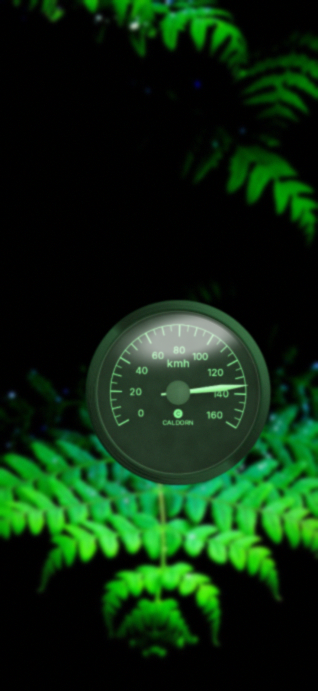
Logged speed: 135 (km/h)
